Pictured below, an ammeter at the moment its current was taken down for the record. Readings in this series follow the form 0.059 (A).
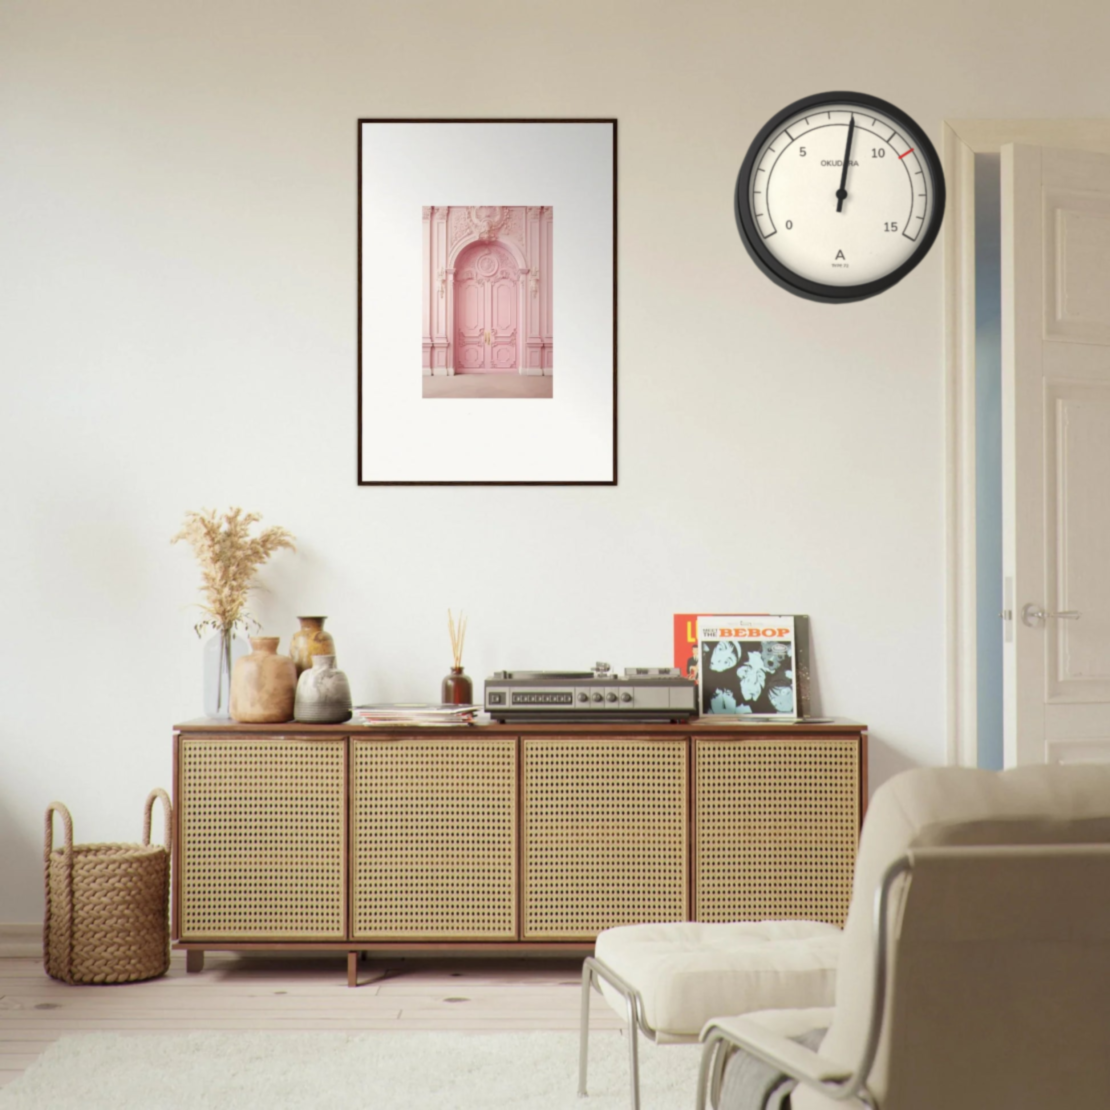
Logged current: 8 (A)
